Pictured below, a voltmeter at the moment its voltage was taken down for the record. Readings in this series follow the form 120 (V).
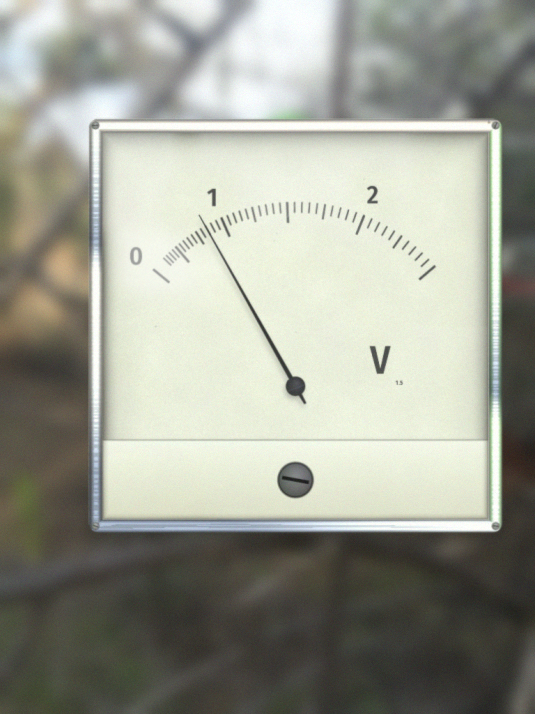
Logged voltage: 0.85 (V)
